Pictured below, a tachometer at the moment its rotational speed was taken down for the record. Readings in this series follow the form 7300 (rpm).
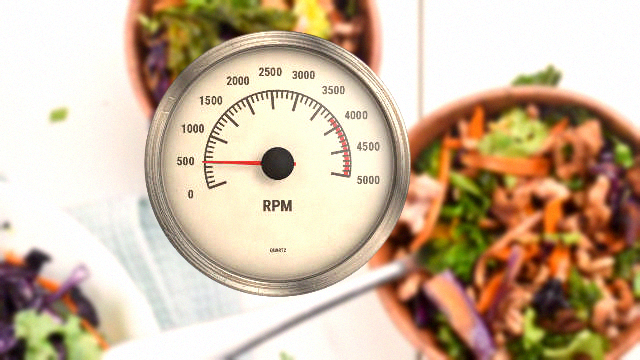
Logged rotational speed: 500 (rpm)
